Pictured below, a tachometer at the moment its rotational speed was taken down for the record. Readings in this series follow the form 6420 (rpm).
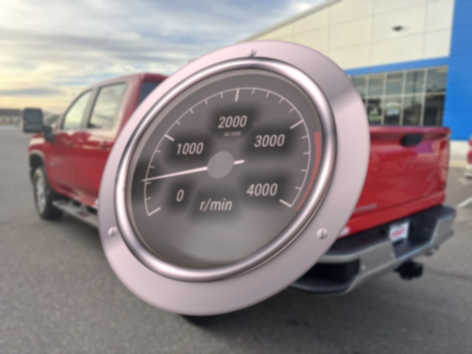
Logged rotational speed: 400 (rpm)
